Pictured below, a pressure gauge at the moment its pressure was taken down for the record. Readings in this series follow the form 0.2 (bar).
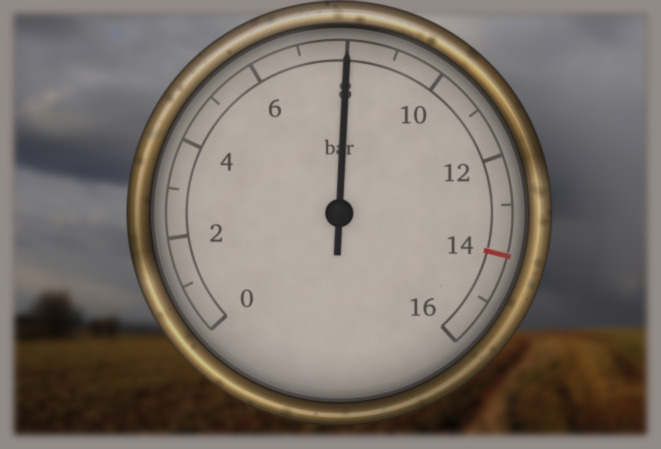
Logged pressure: 8 (bar)
